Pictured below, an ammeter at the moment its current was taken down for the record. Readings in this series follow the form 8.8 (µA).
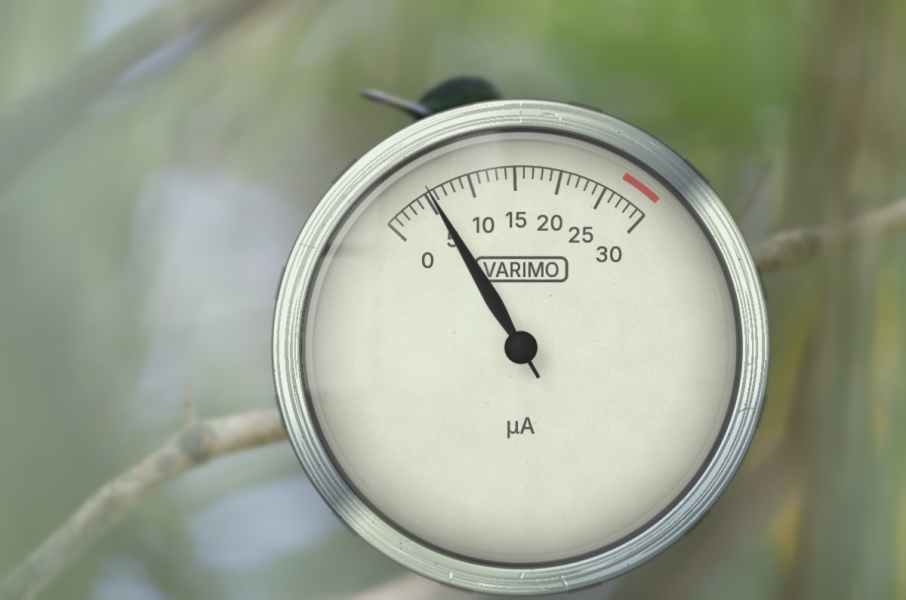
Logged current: 5.5 (µA)
